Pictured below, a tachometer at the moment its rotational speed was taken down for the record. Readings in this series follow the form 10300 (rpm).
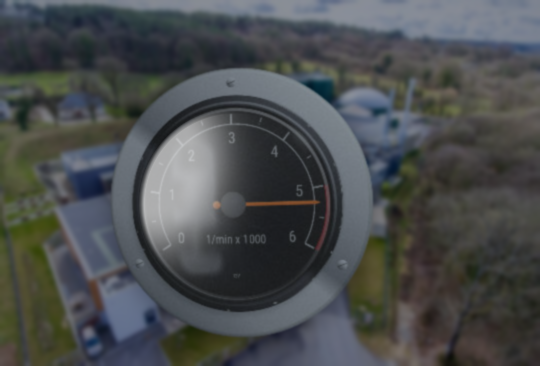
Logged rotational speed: 5250 (rpm)
